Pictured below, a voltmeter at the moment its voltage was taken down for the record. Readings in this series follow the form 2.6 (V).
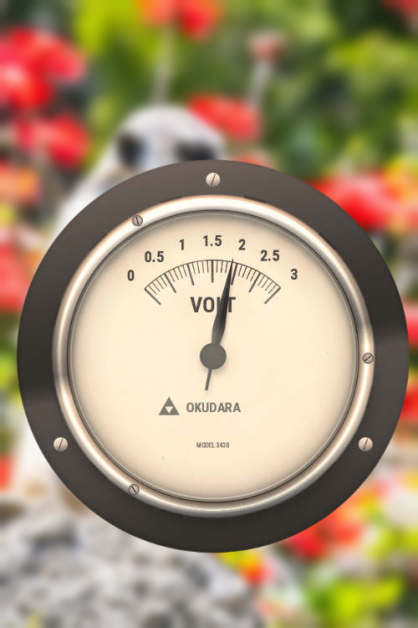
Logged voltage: 1.9 (V)
